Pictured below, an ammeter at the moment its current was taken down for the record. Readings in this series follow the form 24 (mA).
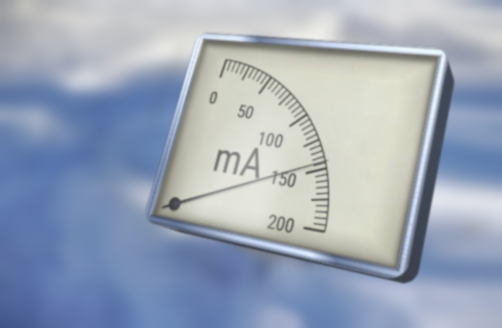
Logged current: 145 (mA)
